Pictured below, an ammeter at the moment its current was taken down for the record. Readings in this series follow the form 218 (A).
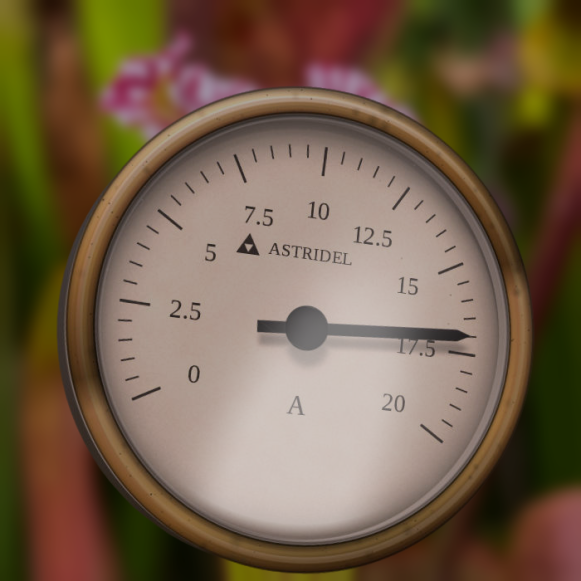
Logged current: 17 (A)
